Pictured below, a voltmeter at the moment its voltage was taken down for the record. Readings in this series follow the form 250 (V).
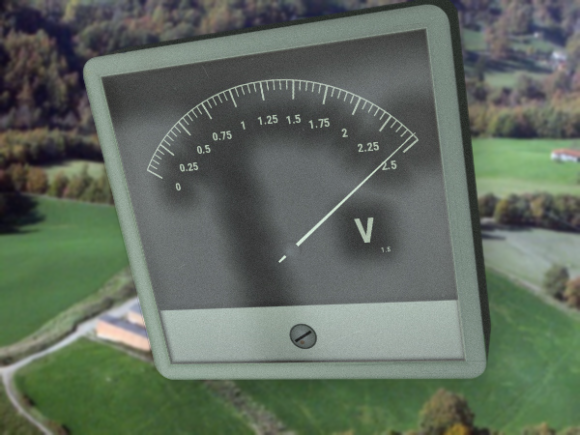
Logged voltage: 2.45 (V)
